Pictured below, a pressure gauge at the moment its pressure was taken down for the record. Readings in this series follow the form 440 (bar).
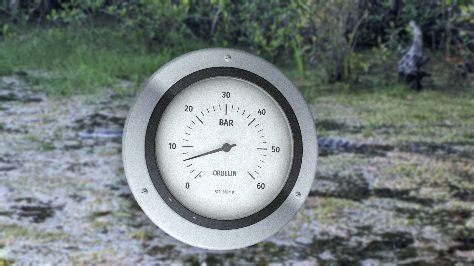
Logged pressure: 6 (bar)
